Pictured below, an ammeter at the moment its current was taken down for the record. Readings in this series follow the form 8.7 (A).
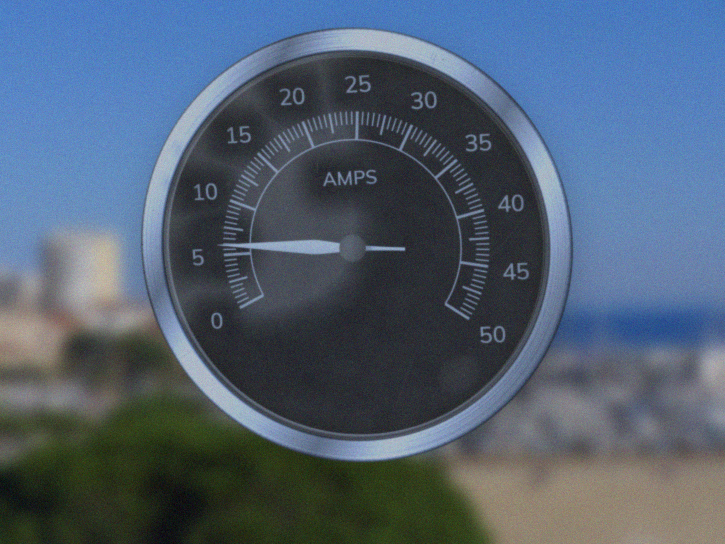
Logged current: 6 (A)
